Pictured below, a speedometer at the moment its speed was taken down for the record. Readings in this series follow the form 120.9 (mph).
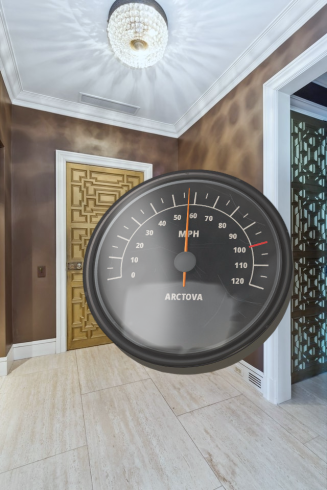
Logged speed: 57.5 (mph)
